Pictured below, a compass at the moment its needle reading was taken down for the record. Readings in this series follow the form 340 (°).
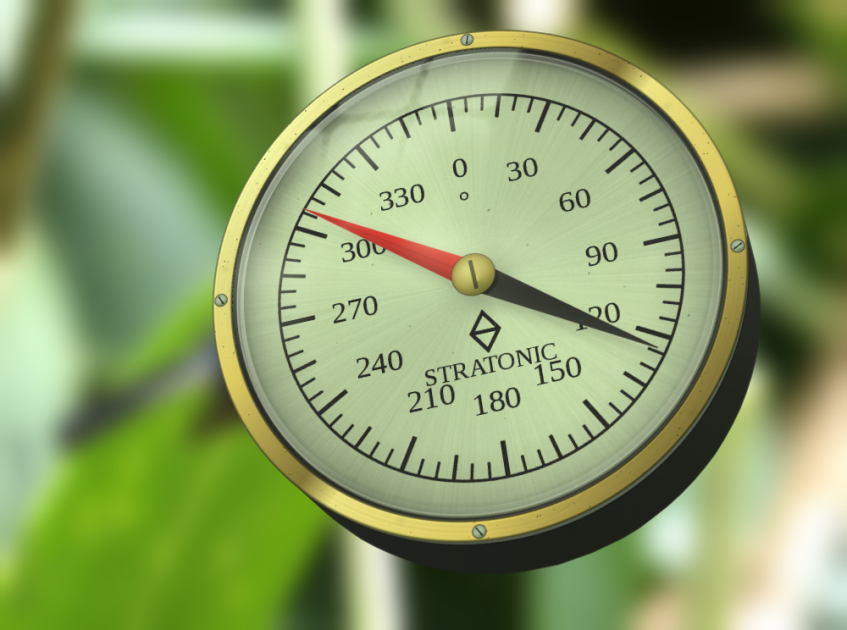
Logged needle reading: 305 (°)
